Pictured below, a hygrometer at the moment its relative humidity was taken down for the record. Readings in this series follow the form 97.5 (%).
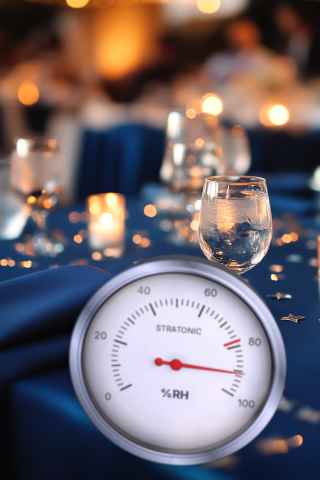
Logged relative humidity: 90 (%)
